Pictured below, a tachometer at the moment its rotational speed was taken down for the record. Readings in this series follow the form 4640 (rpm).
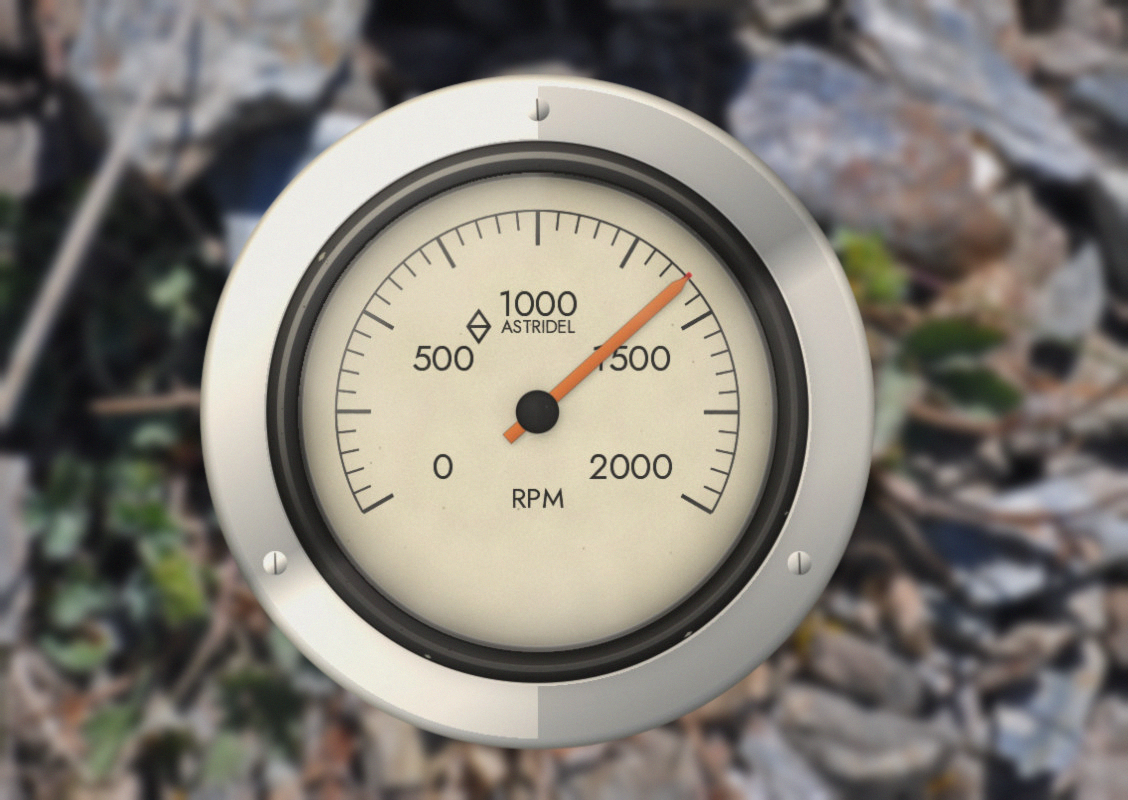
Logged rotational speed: 1400 (rpm)
